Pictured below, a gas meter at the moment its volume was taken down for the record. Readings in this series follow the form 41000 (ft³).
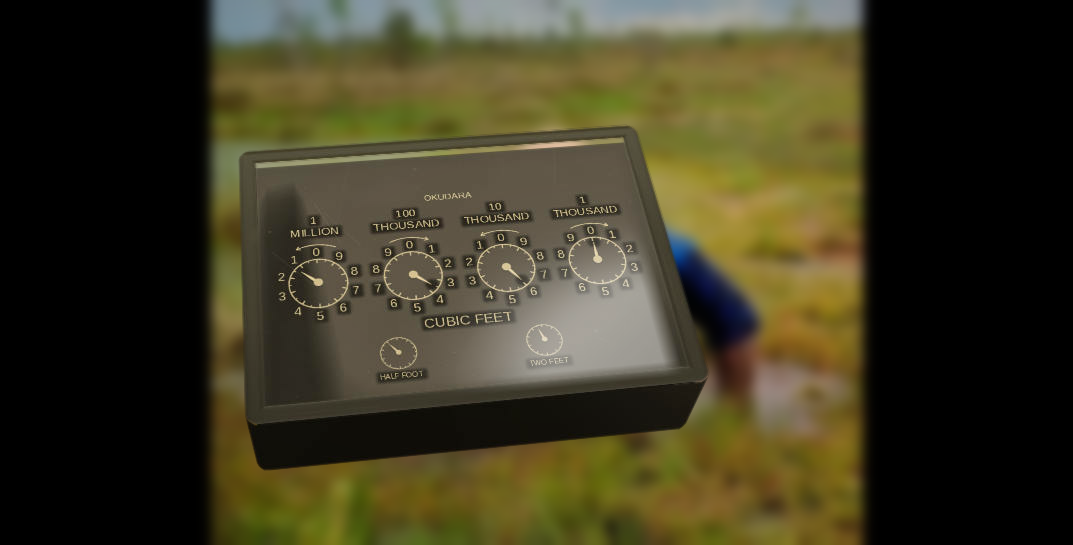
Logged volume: 136000 (ft³)
